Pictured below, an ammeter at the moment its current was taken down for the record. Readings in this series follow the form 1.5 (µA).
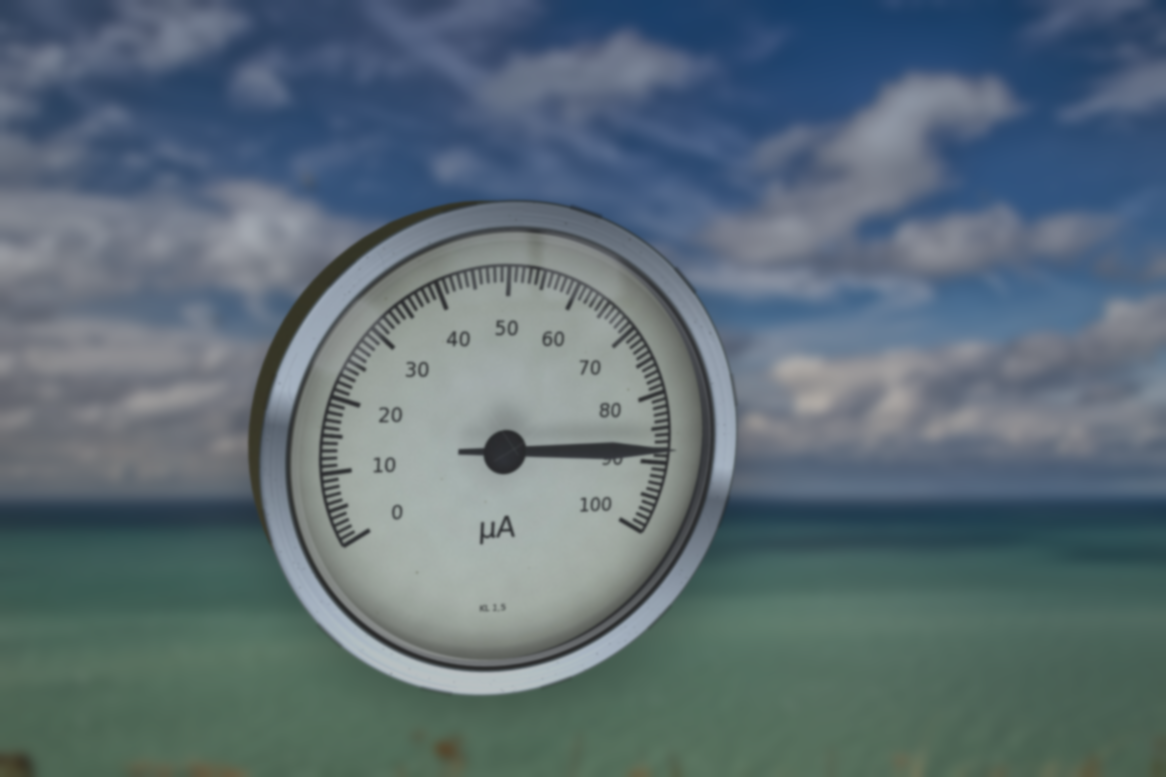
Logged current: 88 (µA)
